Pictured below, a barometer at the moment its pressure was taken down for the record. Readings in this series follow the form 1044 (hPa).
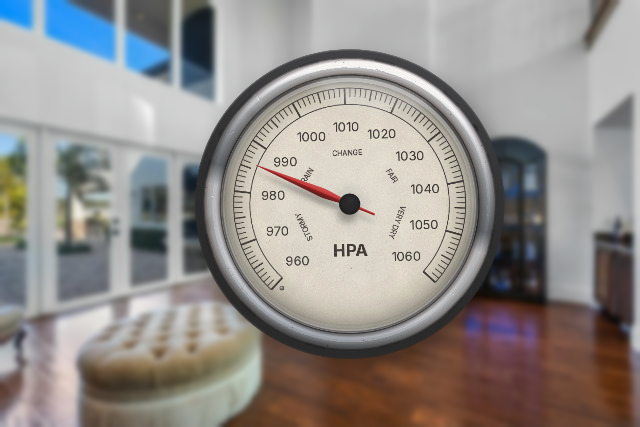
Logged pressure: 986 (hPa)
